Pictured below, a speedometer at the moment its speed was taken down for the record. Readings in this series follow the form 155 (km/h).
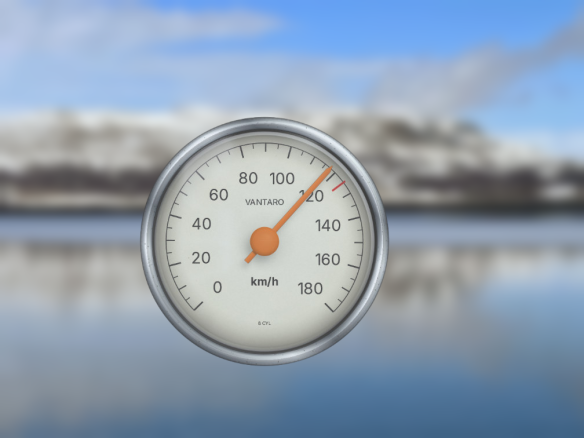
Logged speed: 117.5 (km/h)
